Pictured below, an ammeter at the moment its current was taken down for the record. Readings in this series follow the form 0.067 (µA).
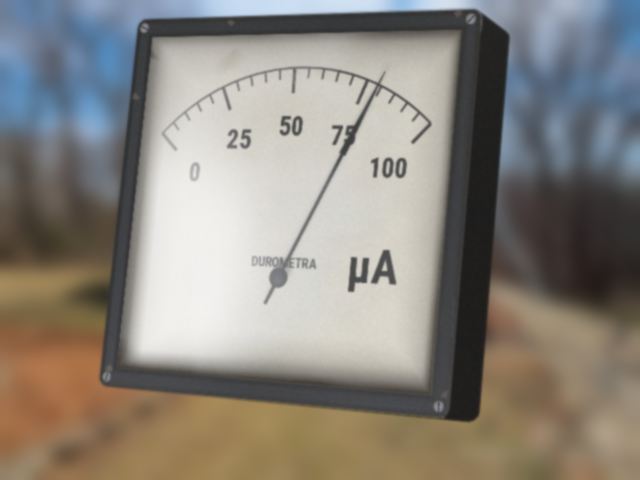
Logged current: 80 (µA)
